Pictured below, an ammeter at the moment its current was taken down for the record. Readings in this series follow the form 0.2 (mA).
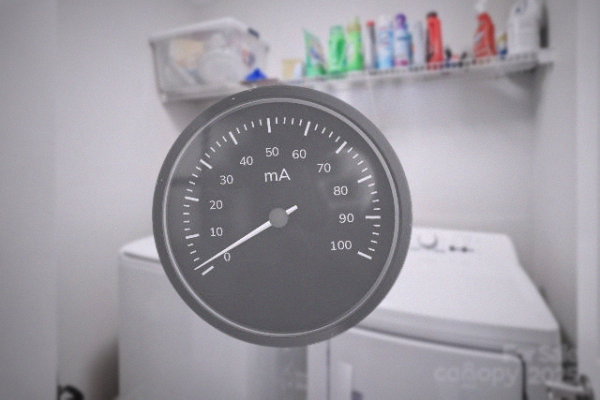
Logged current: 2 (mA)
